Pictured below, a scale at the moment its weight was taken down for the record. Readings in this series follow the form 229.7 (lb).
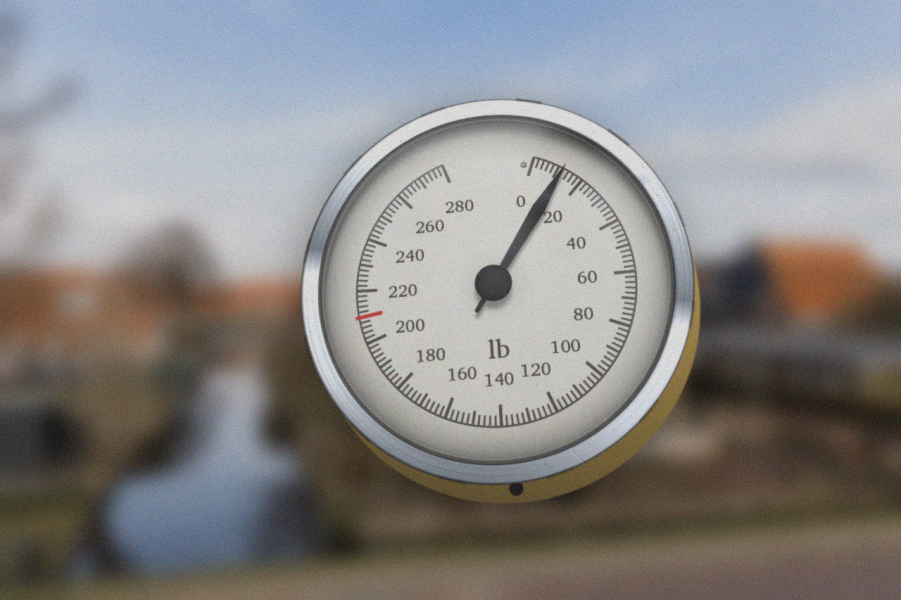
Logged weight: 12 (lb)
